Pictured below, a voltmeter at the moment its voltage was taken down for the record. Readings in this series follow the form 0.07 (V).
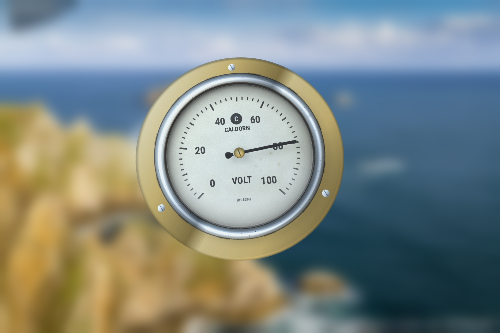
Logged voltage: 80 (V)
